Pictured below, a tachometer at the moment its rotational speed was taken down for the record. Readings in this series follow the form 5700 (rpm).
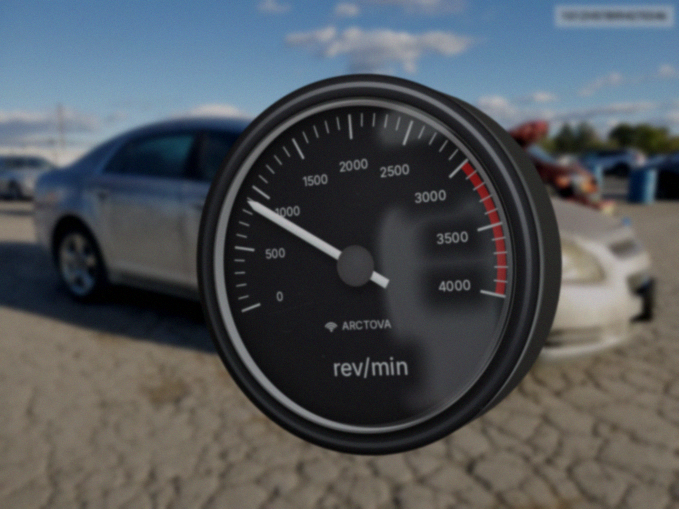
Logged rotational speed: 900 (rpm)
